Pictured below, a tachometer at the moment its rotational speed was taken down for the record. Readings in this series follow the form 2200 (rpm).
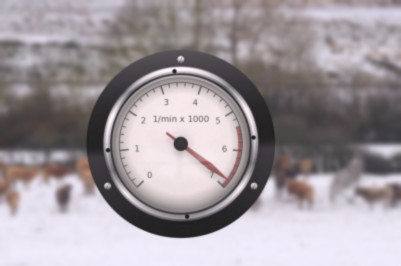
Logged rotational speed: 6800 (rpm)
